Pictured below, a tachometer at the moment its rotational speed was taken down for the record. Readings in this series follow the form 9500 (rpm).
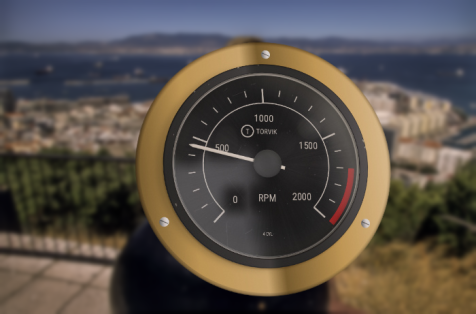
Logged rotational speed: 450 (rpm)
